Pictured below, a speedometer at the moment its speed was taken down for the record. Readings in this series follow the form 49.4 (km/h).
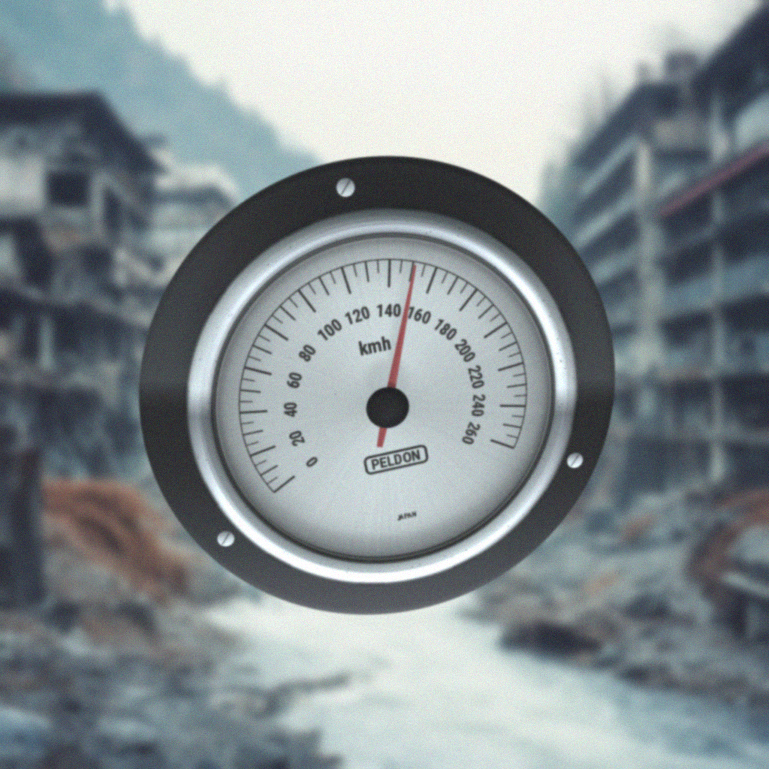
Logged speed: 150 (km/h)
